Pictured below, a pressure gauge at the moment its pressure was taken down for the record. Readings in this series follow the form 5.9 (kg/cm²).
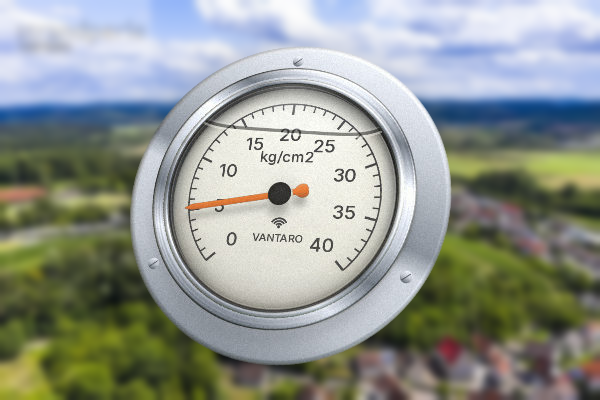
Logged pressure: 5 (kg/cm²)
